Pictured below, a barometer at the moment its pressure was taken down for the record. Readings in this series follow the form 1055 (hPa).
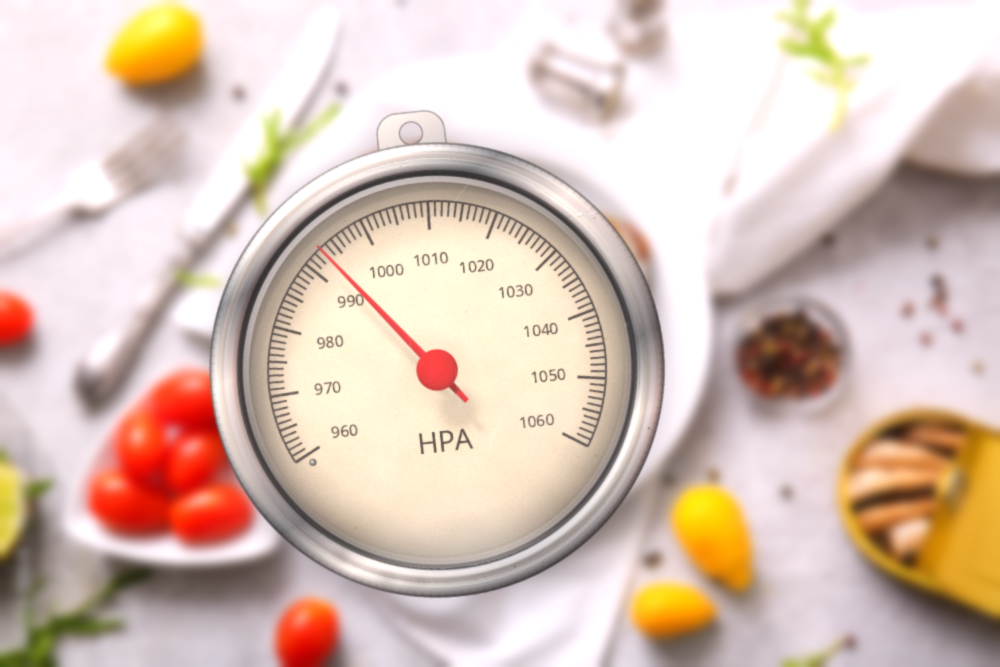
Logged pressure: 993 (hPa)
